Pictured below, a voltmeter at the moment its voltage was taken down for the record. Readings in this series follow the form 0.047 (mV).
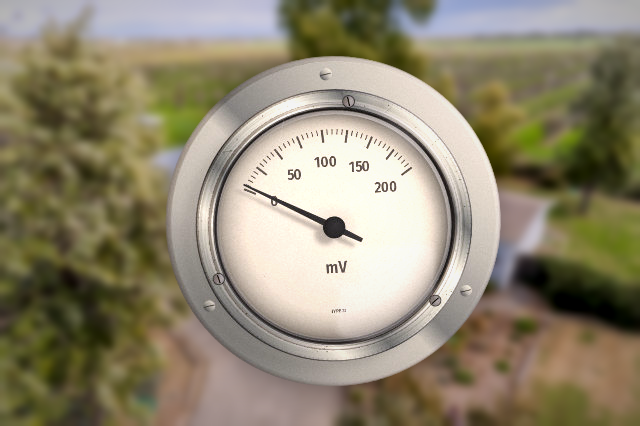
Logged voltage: 5 (mV)
